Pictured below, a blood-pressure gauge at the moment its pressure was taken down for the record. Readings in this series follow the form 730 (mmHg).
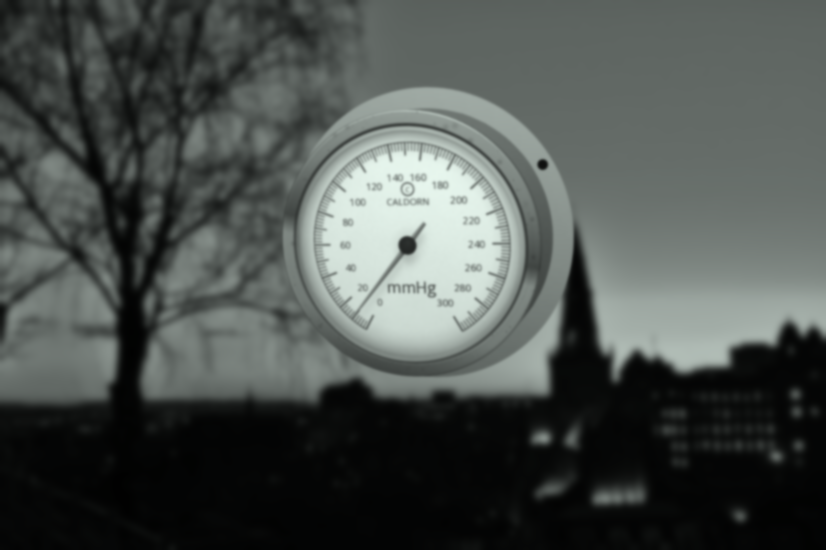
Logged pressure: 10 (mmHg)
